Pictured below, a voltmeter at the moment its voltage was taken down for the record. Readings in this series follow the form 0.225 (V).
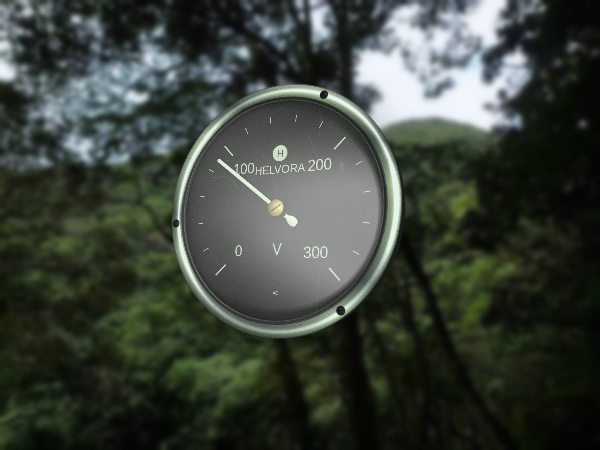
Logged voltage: 90 (V)
